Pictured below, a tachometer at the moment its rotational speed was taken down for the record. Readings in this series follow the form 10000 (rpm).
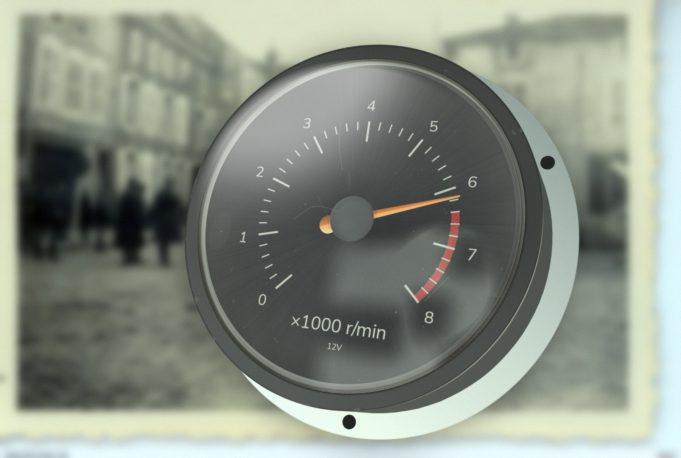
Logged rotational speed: 6200 (rpm)
